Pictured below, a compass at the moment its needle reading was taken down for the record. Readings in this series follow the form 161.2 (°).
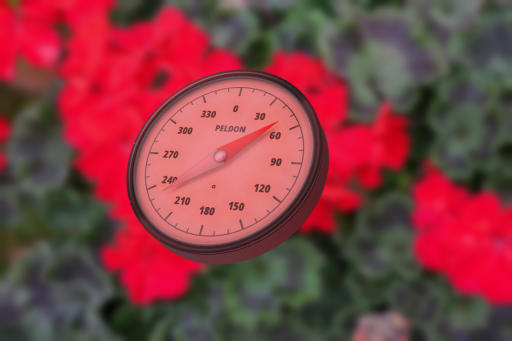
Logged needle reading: 50 (°)
